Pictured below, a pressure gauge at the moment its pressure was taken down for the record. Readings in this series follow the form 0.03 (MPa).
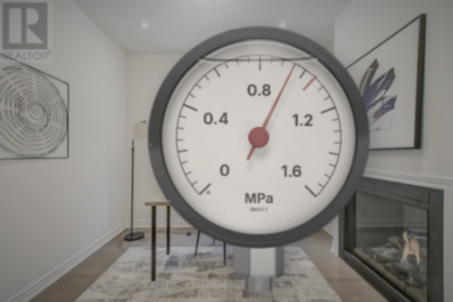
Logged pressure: 0.95 (MPa)
